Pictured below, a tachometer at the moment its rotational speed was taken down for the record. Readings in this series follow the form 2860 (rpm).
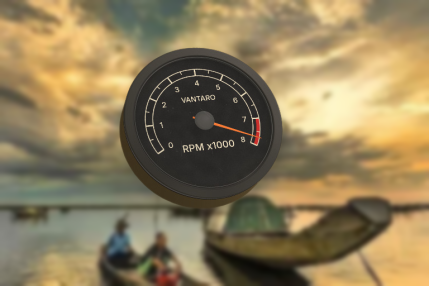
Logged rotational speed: 7750 (rpm)
